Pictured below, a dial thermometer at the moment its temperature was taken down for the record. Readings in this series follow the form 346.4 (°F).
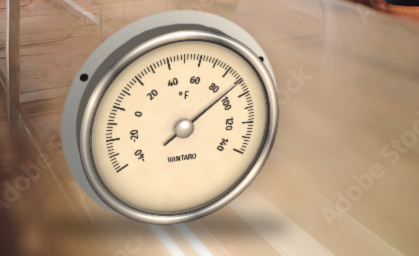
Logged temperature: 90 (°F)
